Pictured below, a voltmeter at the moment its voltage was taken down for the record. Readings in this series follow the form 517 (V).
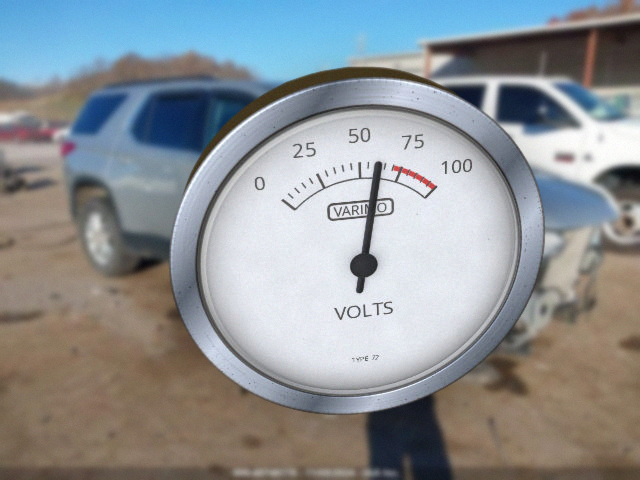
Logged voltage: 60 (V)
